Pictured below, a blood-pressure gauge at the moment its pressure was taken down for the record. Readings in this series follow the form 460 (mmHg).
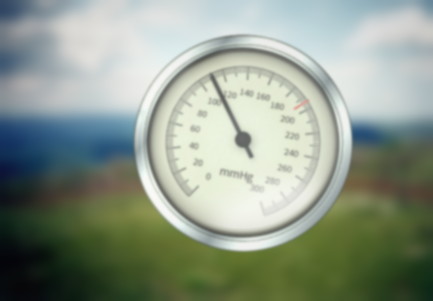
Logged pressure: 110 (mmHg)
